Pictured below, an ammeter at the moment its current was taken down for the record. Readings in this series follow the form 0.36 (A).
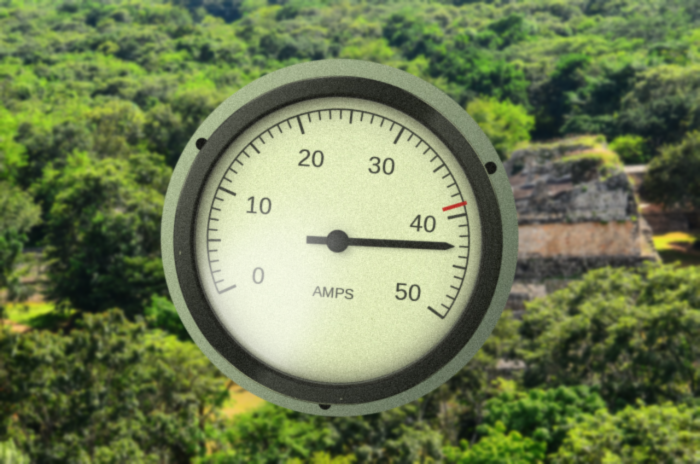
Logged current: 43 (A)
